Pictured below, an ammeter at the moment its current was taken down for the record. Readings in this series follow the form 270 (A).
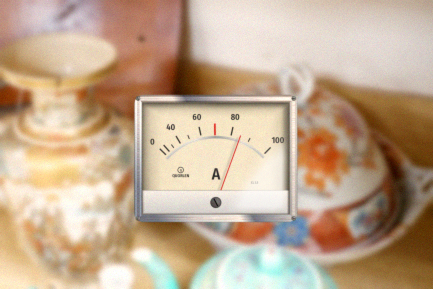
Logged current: 85 (A)
